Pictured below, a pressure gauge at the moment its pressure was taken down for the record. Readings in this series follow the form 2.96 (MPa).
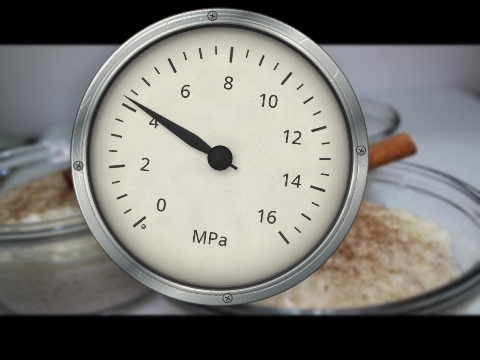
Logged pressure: 4.25 (MPa)
